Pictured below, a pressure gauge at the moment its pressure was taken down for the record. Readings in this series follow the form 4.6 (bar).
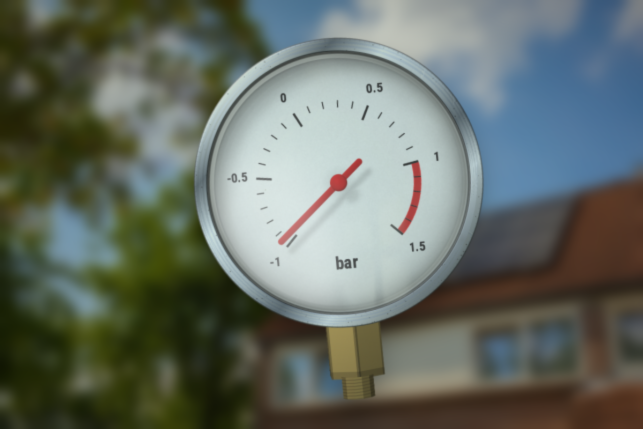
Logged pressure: -0.95 (bar)
